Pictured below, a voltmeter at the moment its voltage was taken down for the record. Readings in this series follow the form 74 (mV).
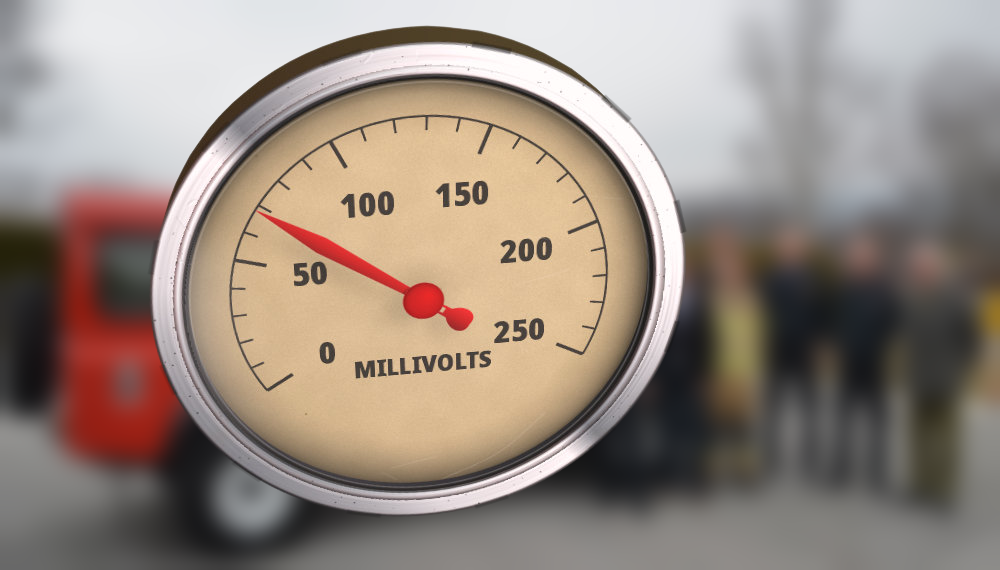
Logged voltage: 70 (mV)
